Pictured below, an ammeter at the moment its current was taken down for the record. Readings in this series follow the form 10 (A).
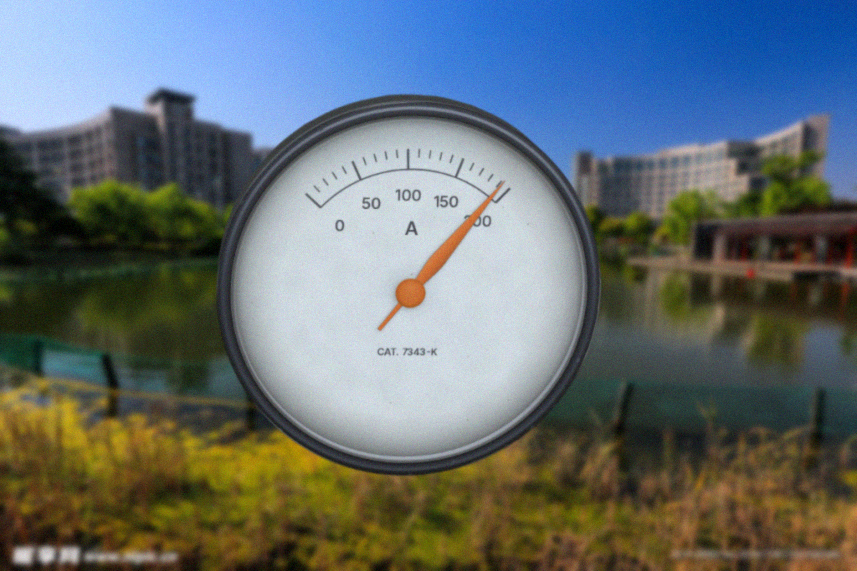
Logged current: 190 (A)
